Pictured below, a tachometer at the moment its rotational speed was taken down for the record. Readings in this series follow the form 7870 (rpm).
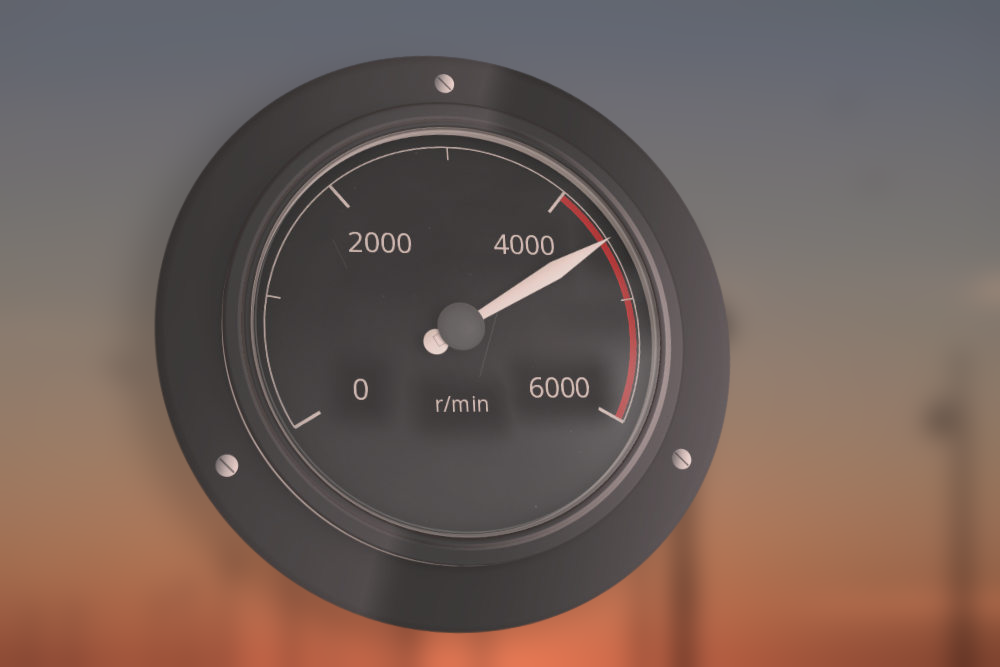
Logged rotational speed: 4500 (rpm)
